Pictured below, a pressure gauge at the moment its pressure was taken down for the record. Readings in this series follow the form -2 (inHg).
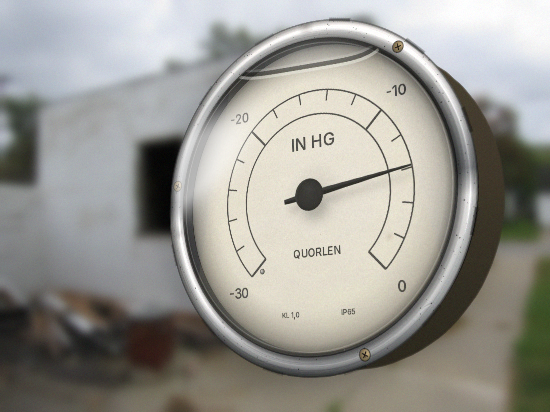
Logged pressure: -6 (inHg)
